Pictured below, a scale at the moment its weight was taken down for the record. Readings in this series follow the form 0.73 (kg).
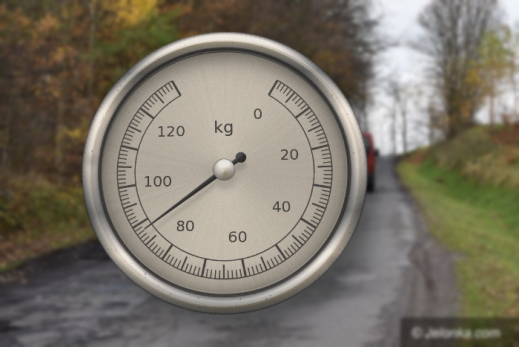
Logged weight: 88 (kg)
